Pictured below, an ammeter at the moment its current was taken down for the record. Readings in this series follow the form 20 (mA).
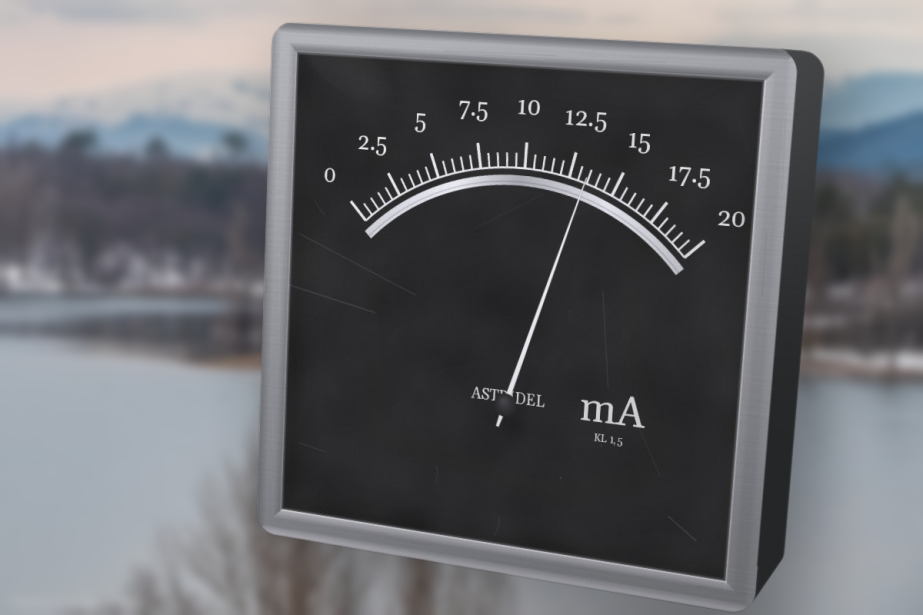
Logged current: 13.5 (mA)
